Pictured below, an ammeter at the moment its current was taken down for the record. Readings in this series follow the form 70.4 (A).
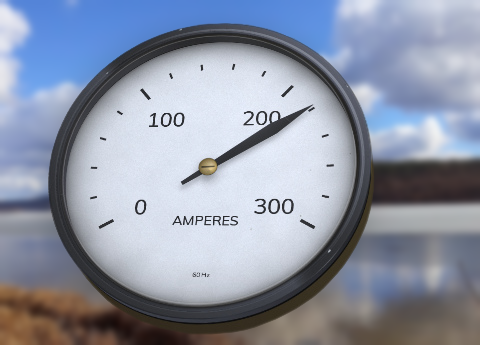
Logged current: 220 (A)
